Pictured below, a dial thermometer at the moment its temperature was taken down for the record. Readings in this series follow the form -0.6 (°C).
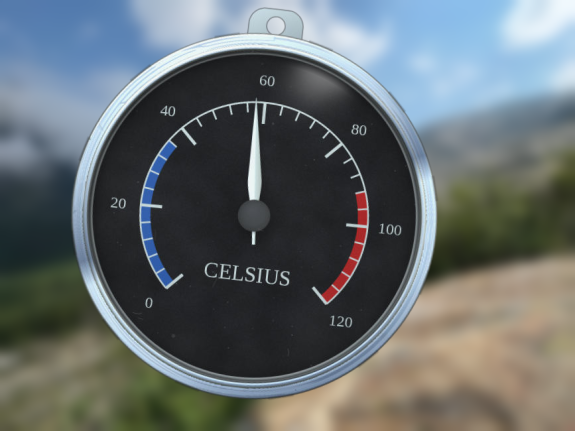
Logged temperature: 58 (°C)
